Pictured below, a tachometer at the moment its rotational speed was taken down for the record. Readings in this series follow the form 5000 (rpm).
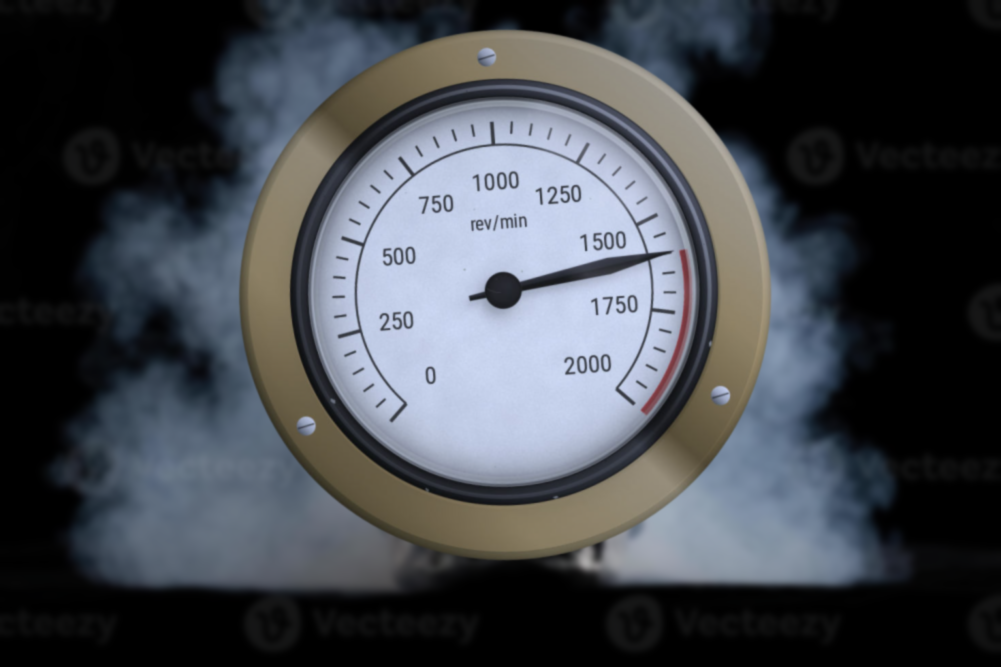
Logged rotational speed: 1600 (rpm)
